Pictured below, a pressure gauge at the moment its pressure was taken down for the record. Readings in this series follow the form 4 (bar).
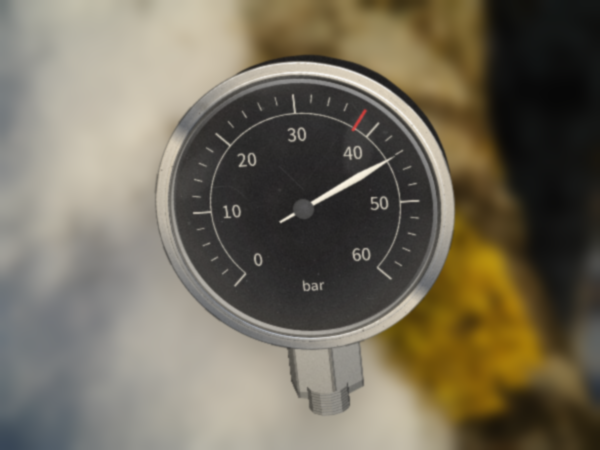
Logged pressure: 44 (bar)
